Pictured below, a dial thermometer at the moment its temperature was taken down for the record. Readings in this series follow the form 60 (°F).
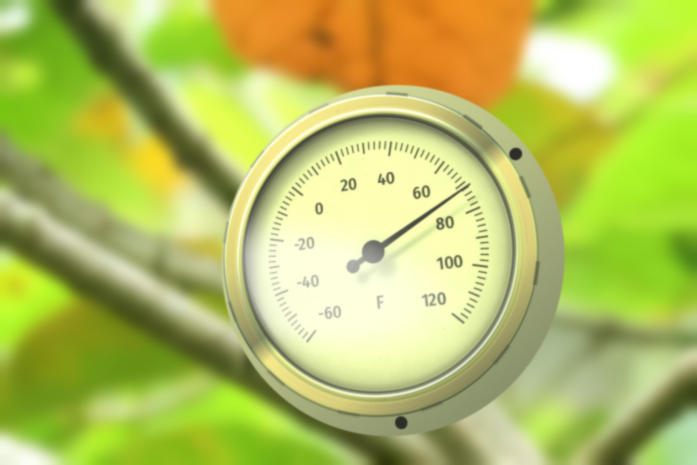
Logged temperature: 72 (°F)
